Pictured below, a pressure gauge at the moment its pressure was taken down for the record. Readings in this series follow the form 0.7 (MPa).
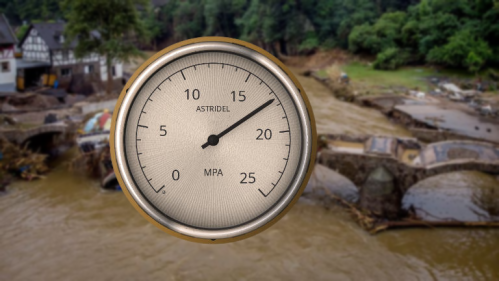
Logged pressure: 17.5 (MPa)
